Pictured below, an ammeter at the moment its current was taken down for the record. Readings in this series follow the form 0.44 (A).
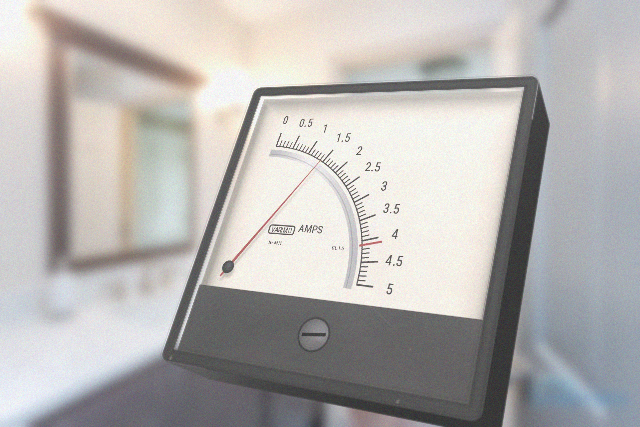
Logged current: 1.5 (A)
